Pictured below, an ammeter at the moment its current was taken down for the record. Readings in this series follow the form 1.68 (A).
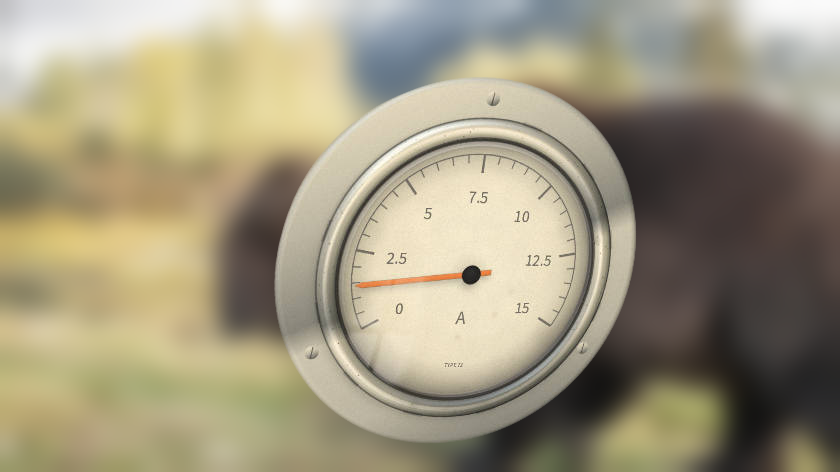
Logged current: 1.5 (A)
